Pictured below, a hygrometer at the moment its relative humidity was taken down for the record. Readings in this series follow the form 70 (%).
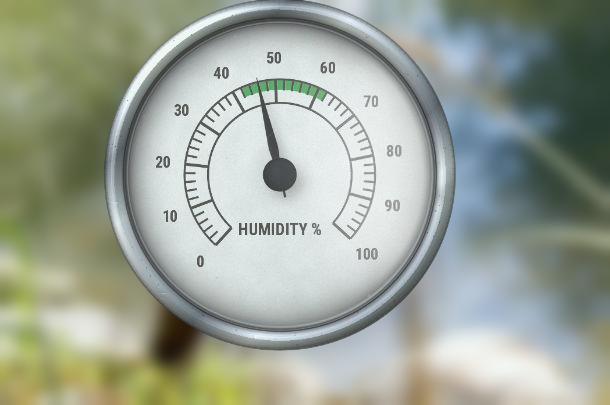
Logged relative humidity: 46 (%)
